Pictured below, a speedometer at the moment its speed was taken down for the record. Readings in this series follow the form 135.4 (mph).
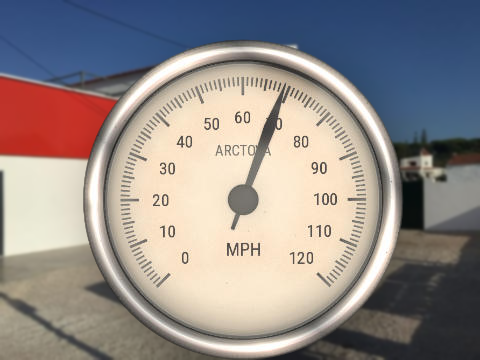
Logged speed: 69 (mph)
